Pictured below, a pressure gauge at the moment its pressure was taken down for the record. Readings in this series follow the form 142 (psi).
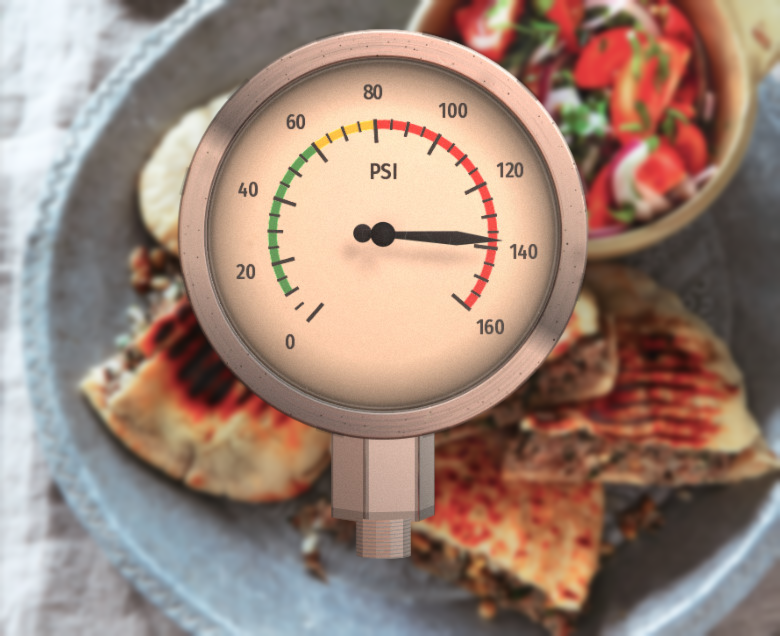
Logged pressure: 137.5 (psi)
